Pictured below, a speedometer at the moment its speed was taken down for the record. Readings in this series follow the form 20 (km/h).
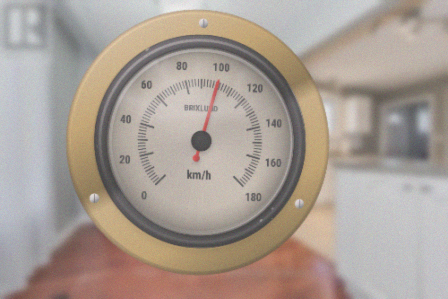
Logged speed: 100 (km/h)
